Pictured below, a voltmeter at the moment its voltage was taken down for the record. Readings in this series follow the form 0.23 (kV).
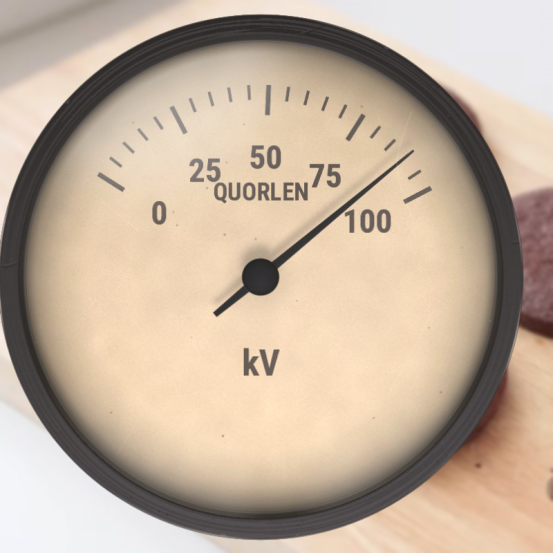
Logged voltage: 90 (kV)
